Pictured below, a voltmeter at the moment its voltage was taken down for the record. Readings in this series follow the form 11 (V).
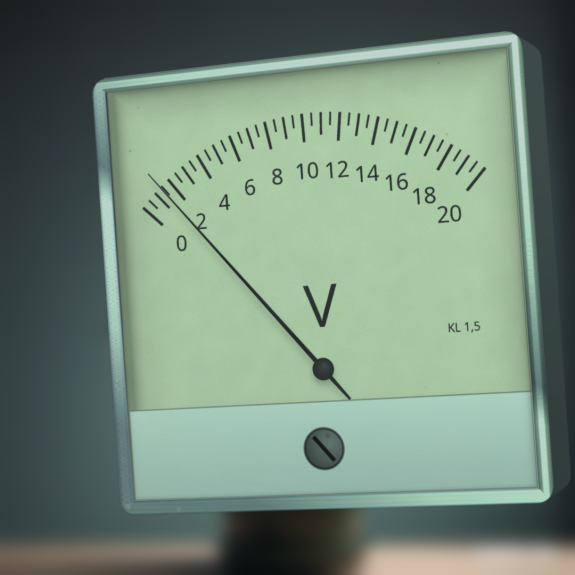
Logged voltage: 1.5 (V)
